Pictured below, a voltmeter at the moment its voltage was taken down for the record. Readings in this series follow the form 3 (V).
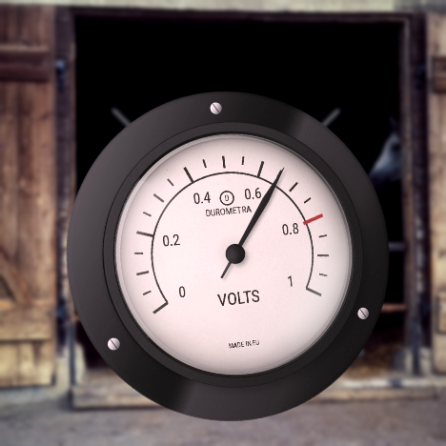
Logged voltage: 0.65 (V)
